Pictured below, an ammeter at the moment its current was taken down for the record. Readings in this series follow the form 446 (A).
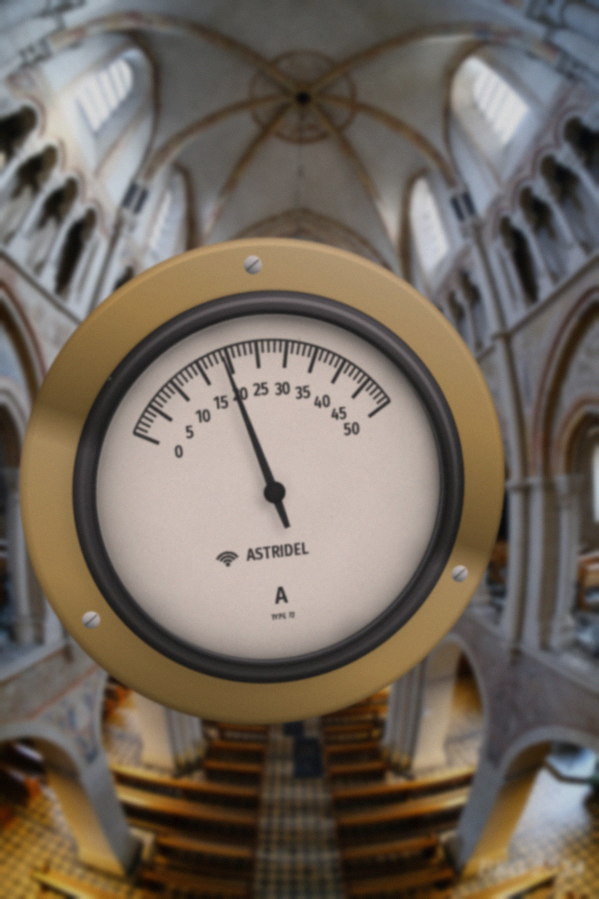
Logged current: 19 (A)
